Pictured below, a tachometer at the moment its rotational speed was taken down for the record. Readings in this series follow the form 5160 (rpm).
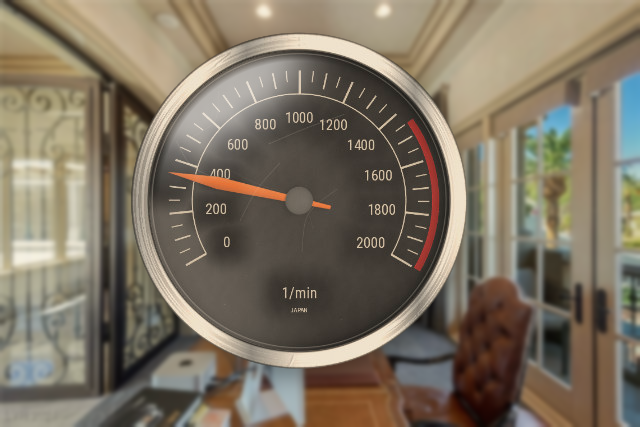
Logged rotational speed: 350 (rpm)
